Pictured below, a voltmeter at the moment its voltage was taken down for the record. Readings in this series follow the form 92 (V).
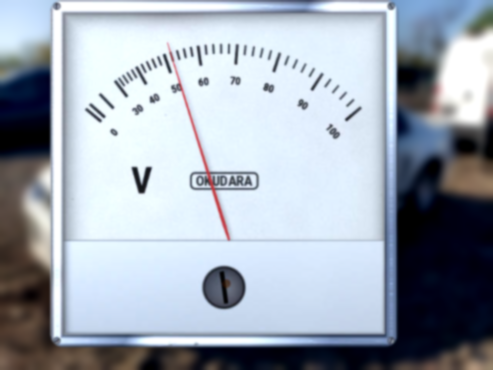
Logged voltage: 52 (V)
